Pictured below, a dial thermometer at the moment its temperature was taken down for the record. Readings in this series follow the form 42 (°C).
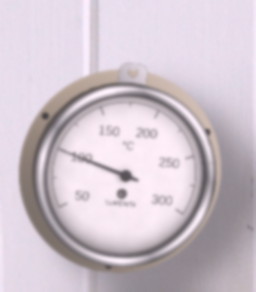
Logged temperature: 100 (°C)
